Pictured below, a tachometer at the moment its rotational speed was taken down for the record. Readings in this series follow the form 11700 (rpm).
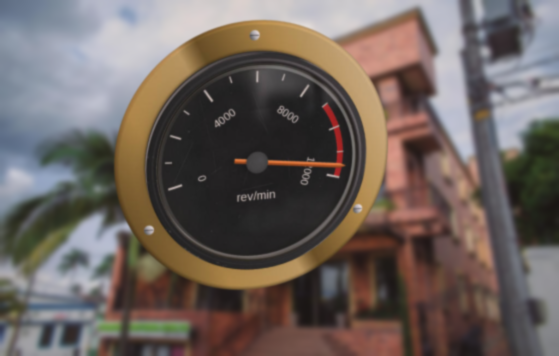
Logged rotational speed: 11500 (rpm)
